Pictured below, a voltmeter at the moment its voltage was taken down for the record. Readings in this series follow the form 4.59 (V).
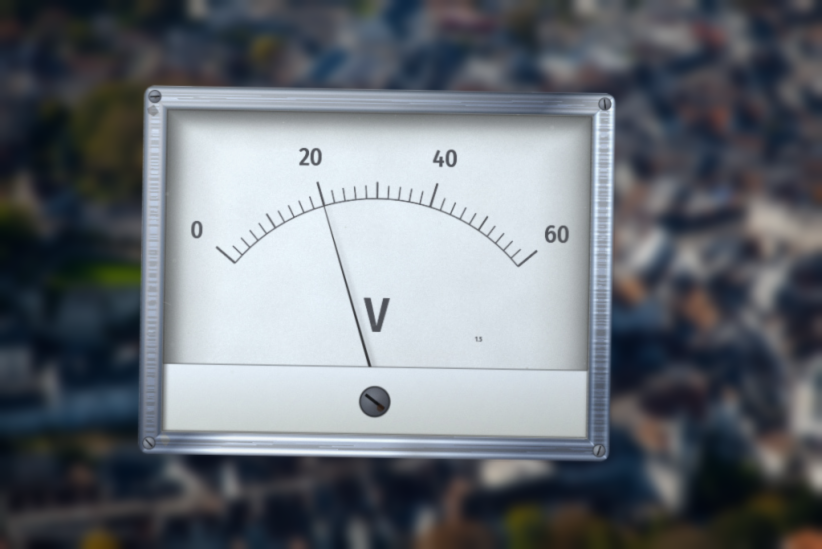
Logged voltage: 20 (V)
